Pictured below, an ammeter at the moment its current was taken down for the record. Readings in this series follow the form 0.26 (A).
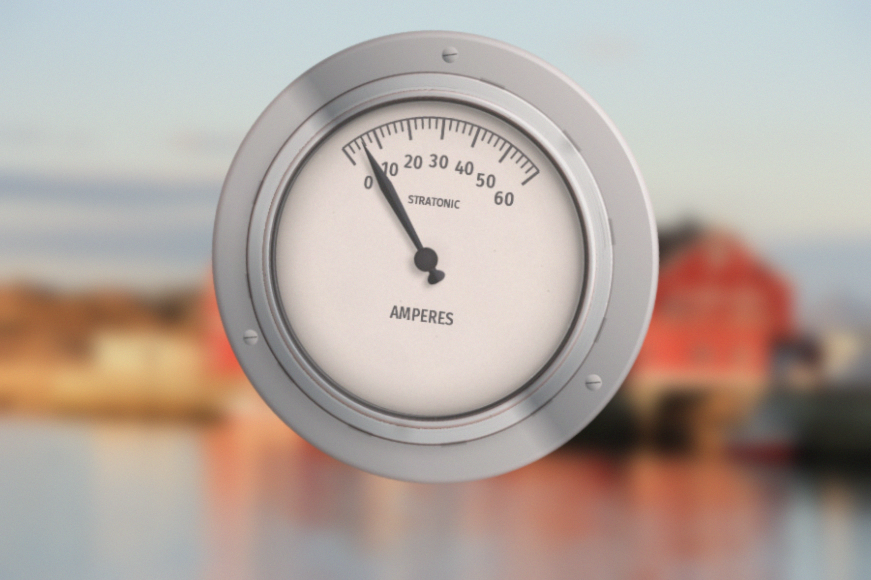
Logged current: 6 (A)
